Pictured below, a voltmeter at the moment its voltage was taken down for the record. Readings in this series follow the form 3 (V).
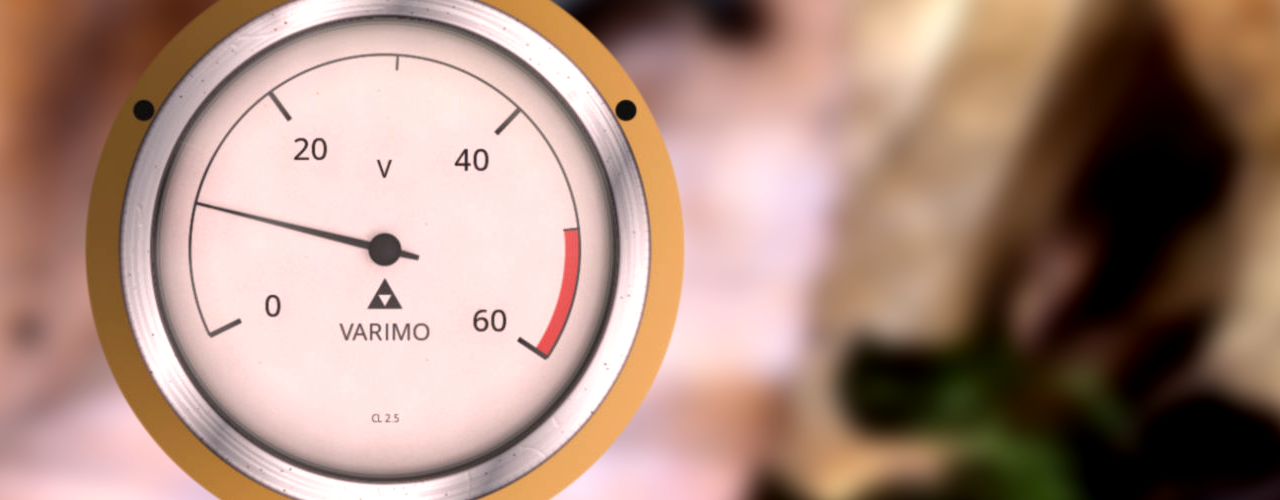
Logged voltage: 10 (V)
